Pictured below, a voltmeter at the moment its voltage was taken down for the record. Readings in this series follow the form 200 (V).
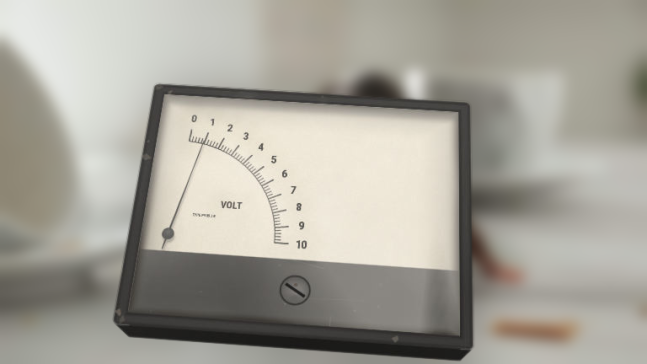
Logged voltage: 1 (V)
